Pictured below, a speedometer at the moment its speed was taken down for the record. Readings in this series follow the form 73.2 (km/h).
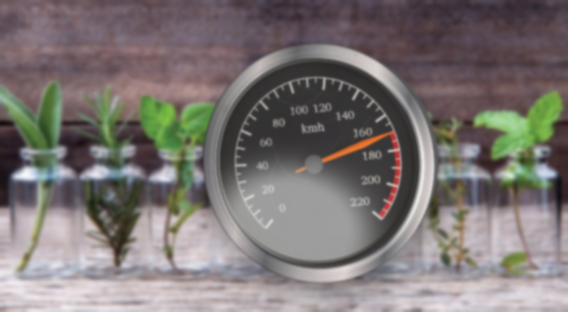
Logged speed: 170 (km/h)
